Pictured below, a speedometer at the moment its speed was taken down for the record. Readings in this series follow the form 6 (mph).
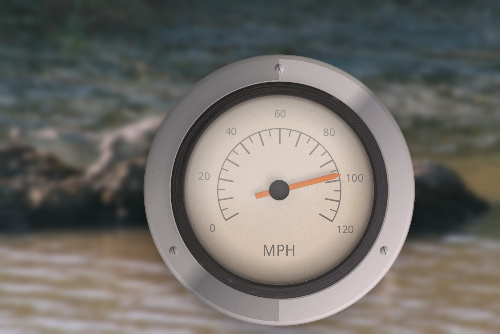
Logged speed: 97.5 (mph)
